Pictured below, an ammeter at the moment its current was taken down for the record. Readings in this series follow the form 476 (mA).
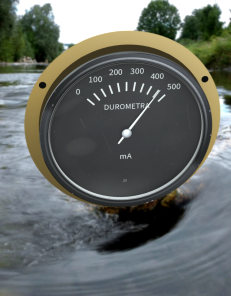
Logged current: 450 (mA)
